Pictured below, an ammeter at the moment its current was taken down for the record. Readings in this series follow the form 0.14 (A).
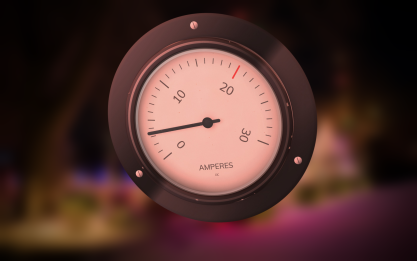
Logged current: 3.5 (A)
